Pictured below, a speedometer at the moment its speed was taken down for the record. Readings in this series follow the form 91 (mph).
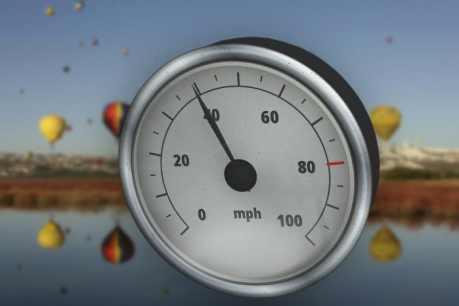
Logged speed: 40 (mph)
